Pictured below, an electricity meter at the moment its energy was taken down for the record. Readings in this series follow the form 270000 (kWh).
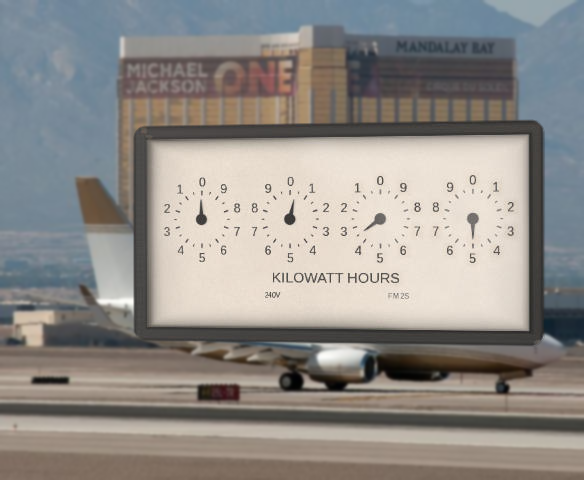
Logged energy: 35 (kWh)
